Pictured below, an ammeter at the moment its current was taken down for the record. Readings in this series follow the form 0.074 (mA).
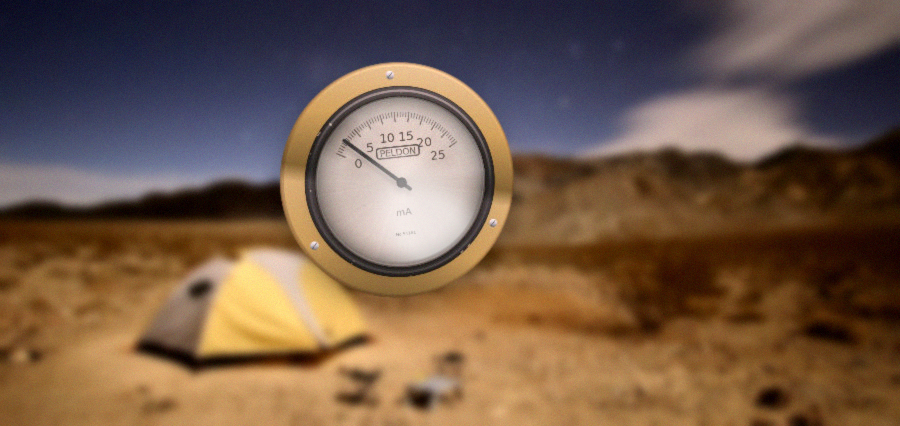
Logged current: 2.5 (mA)
